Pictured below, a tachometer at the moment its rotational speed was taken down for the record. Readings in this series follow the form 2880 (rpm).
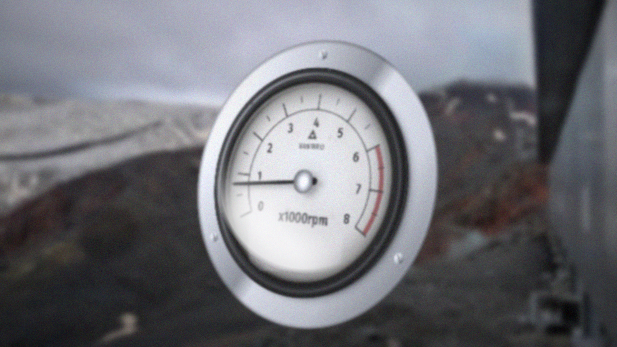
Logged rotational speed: 750 (rpm)
